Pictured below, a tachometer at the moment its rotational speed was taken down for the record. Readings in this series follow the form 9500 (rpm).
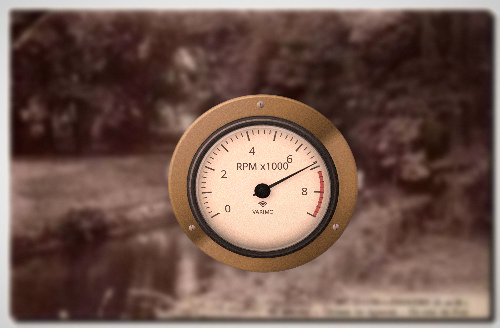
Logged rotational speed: 6800 (rpm)
